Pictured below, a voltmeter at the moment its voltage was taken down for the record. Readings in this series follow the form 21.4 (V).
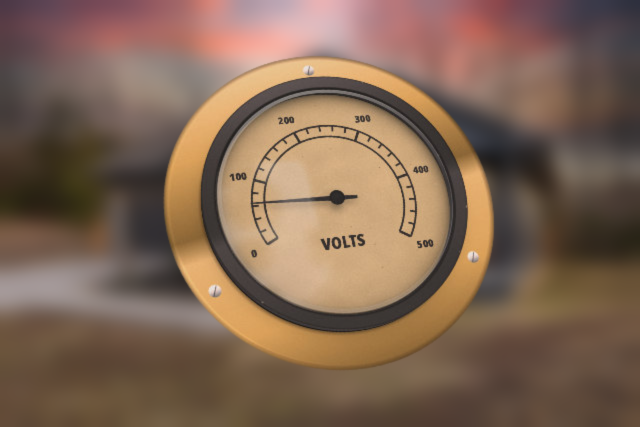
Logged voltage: 60 (V)
